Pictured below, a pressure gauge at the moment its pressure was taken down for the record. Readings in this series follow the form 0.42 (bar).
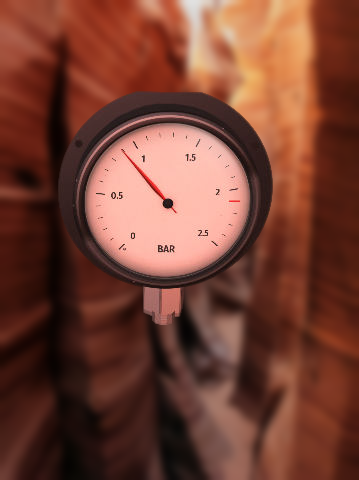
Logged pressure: 0.9 (bar)
